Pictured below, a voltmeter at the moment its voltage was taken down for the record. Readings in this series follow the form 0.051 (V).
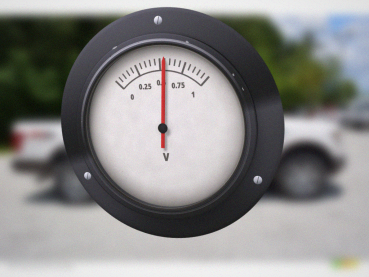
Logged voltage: 0.55 (V)
